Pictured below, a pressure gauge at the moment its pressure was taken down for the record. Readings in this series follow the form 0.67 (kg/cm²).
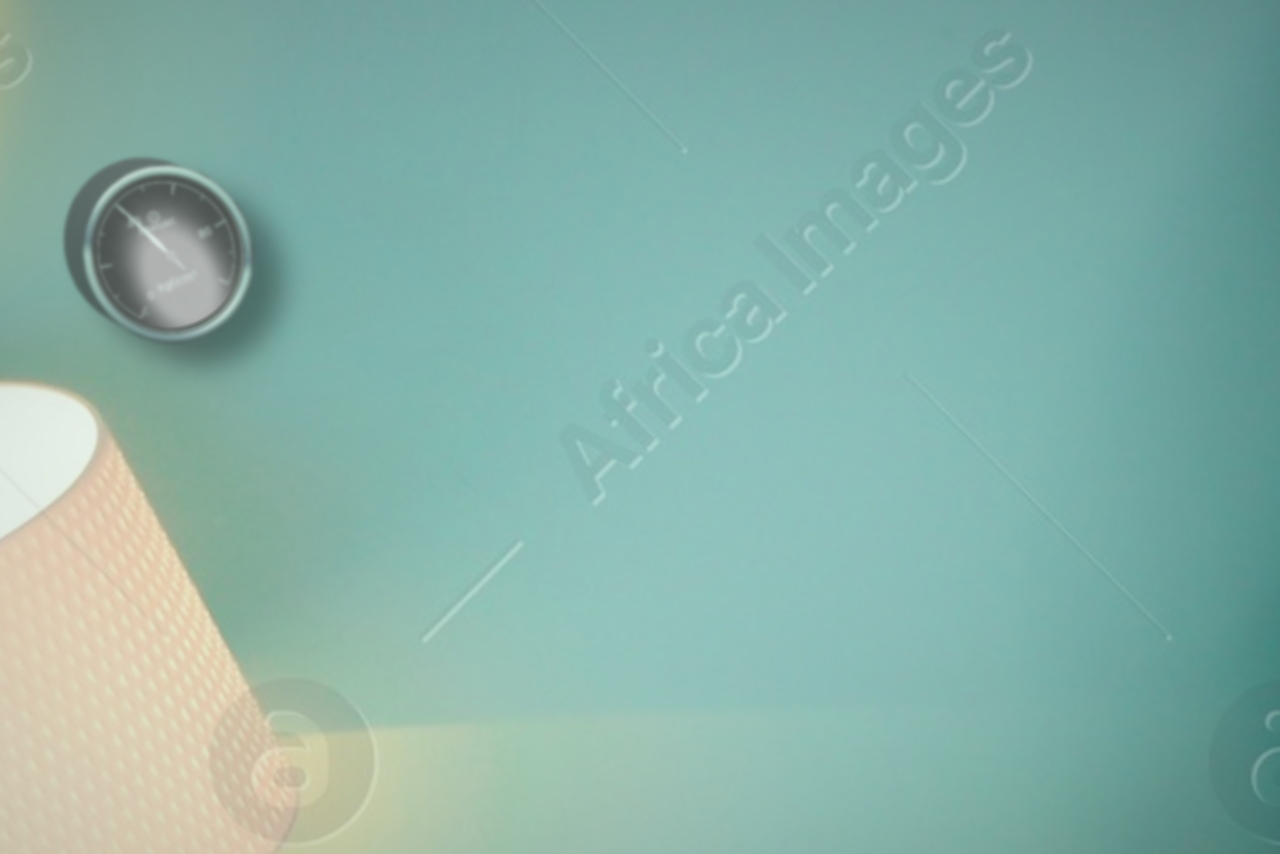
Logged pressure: 40 (kg/cm²)
